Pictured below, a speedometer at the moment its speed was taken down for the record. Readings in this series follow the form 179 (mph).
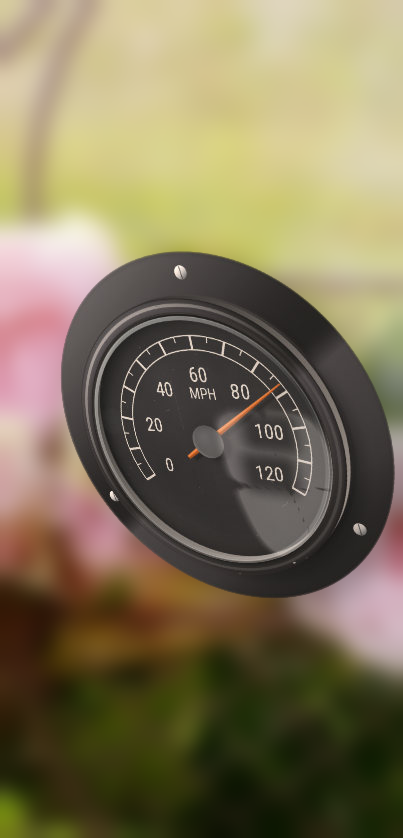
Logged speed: 87.5 (mph)
